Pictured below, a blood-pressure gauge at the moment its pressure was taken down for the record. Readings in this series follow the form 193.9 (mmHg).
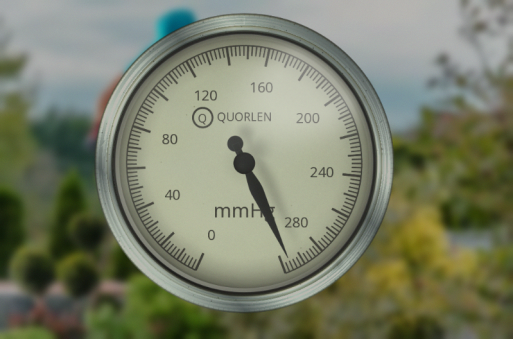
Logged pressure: 296 (mmHg)
